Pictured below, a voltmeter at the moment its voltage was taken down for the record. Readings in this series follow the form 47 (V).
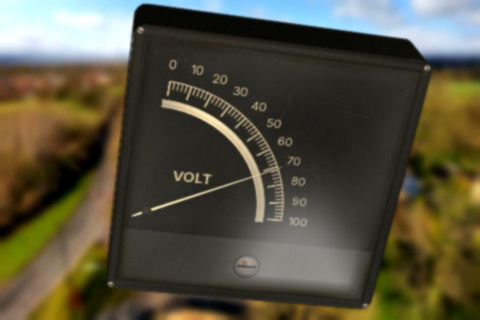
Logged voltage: 70 (V)
